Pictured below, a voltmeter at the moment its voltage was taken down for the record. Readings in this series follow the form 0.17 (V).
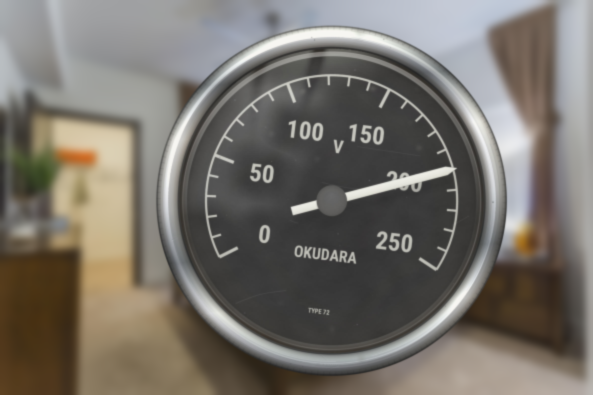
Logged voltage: 200 (V)
